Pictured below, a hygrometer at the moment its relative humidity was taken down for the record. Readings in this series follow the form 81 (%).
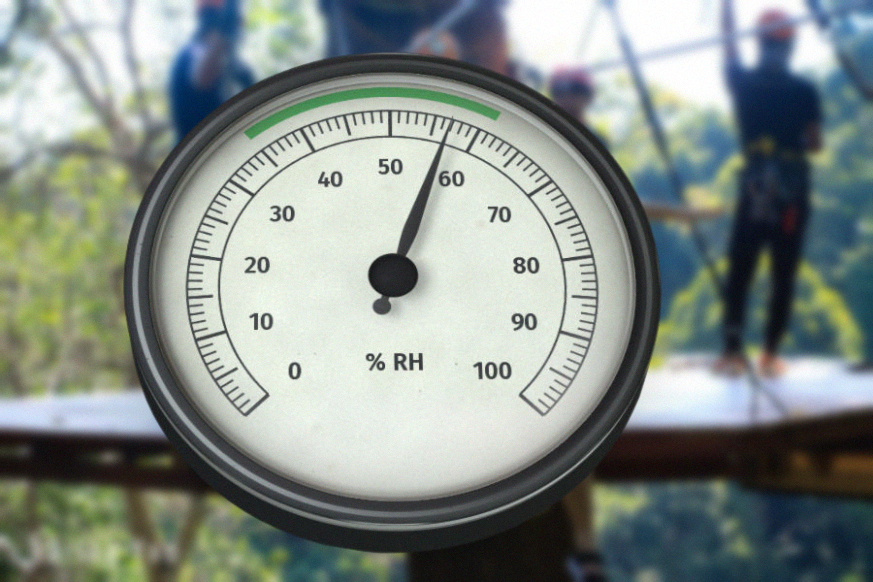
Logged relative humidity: 57 (%)
